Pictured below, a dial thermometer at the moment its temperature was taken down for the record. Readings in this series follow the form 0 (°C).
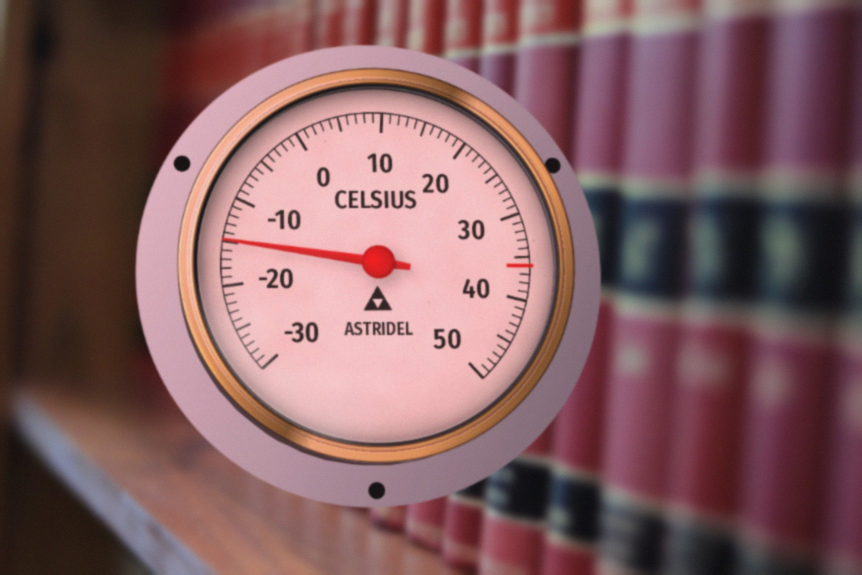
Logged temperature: -15 (°C)
